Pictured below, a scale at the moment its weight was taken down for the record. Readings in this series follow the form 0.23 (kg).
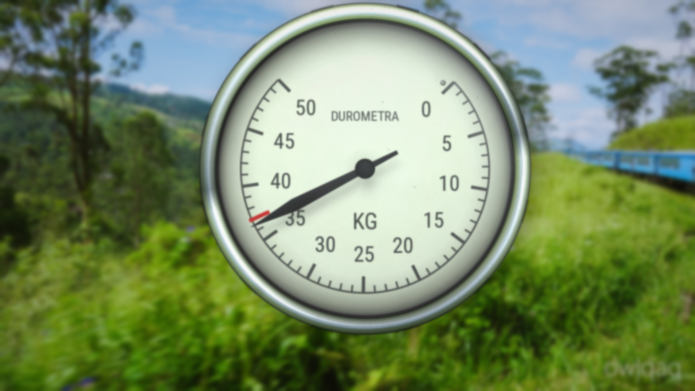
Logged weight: 36.5 (kg)
